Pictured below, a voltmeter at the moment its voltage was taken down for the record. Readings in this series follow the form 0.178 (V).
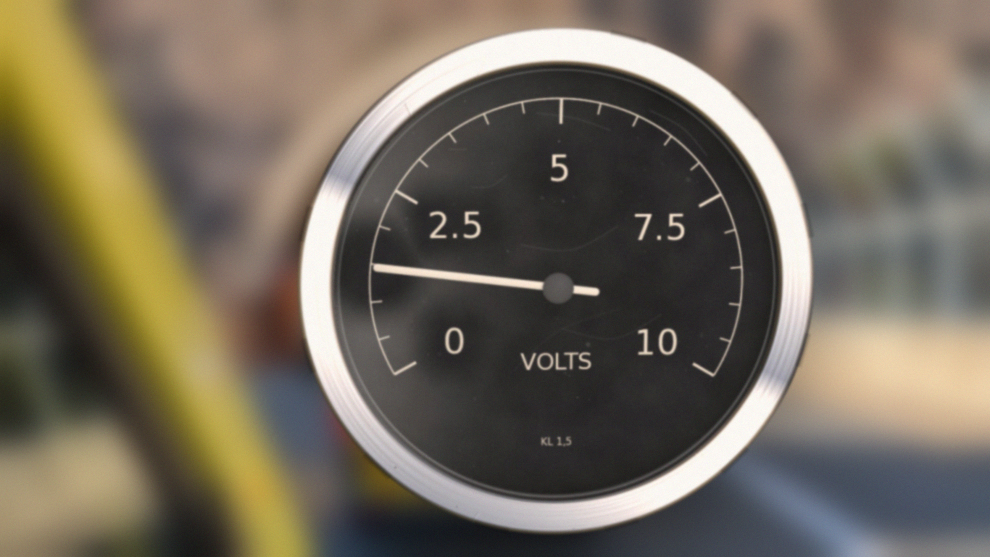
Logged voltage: 1.5 (V)
